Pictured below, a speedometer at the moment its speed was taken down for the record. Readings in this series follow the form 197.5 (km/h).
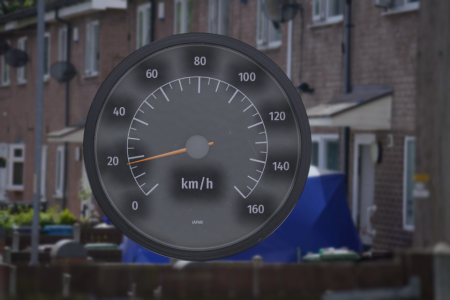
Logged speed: 17.5 (km/h)
